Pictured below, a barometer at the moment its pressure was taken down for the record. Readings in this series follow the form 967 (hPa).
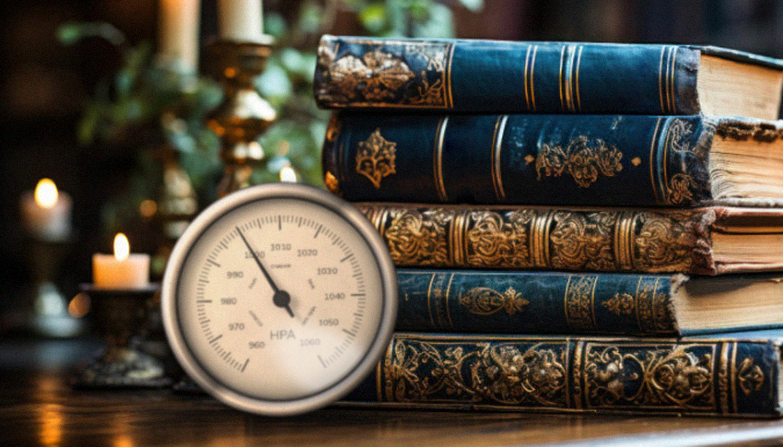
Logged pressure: 1000 (hPa)
